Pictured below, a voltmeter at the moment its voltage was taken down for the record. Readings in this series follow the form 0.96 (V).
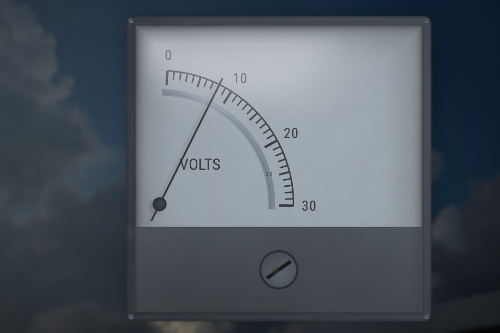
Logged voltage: 8 (V)
